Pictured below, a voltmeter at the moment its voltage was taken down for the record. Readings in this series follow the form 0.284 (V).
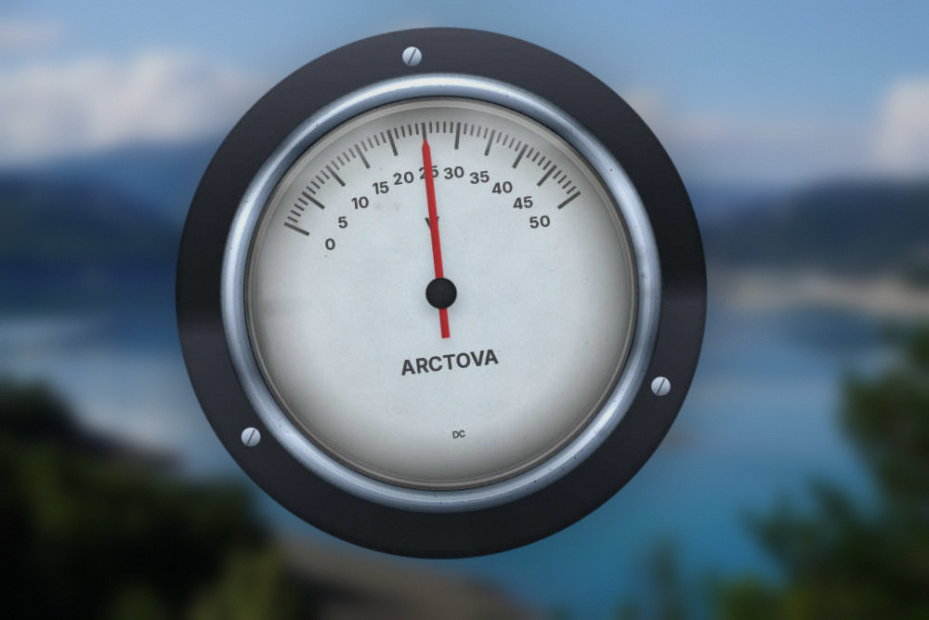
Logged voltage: 25 (V)
